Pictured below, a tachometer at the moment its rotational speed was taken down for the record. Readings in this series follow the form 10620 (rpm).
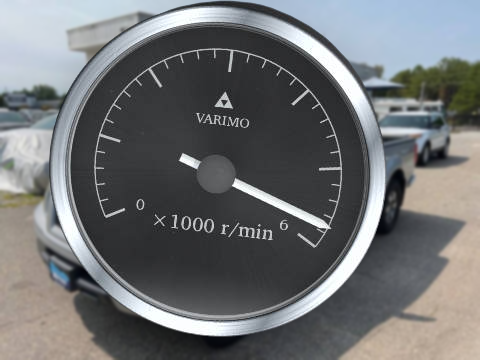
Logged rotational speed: 5700 (rpm)
